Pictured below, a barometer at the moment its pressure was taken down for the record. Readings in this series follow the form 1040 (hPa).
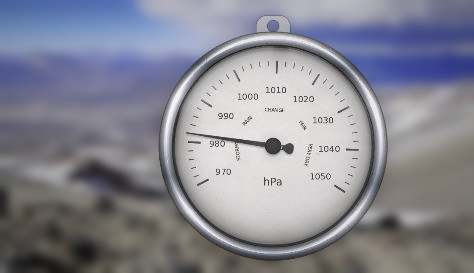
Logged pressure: 982 (hPa)
